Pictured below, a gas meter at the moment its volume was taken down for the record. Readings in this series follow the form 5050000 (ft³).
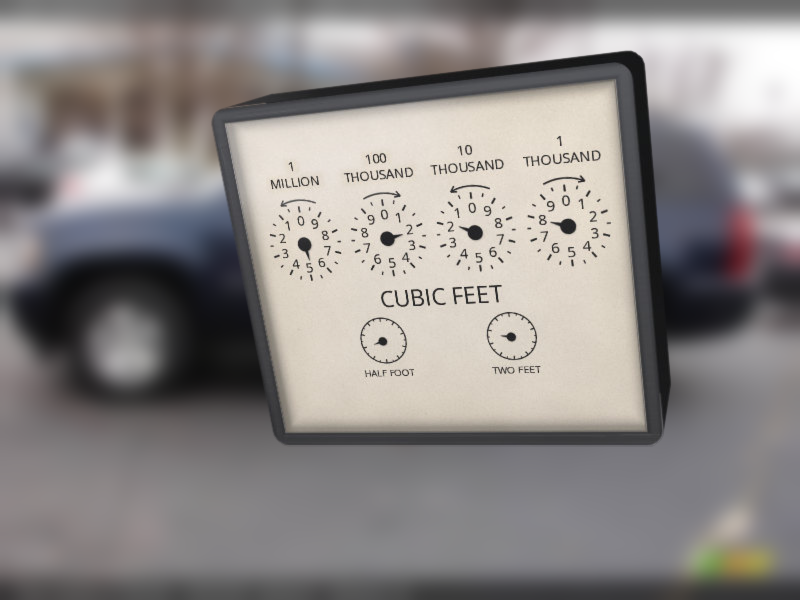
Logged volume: 521800 (ft³)
